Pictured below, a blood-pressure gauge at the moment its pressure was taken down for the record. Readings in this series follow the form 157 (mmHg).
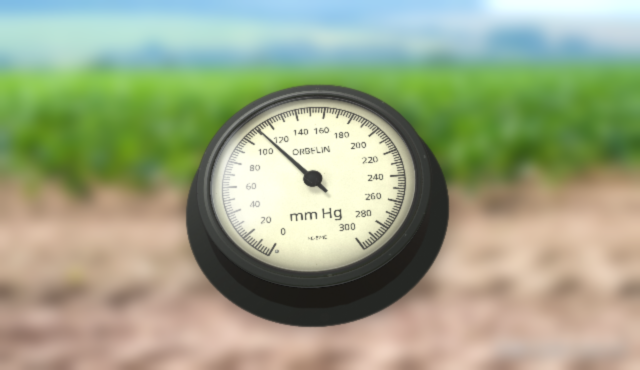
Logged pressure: 110 (mmHg)
